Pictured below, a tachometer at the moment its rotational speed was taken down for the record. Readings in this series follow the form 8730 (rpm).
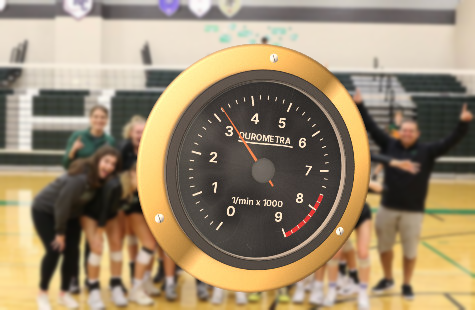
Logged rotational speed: 3200 (rpm)
